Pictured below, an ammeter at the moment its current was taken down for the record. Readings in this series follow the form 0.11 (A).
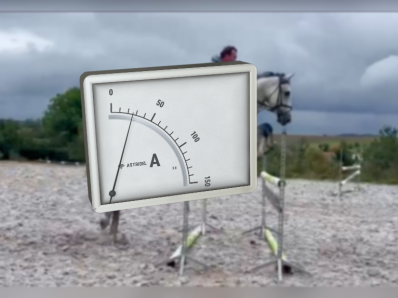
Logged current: 25 (A)
